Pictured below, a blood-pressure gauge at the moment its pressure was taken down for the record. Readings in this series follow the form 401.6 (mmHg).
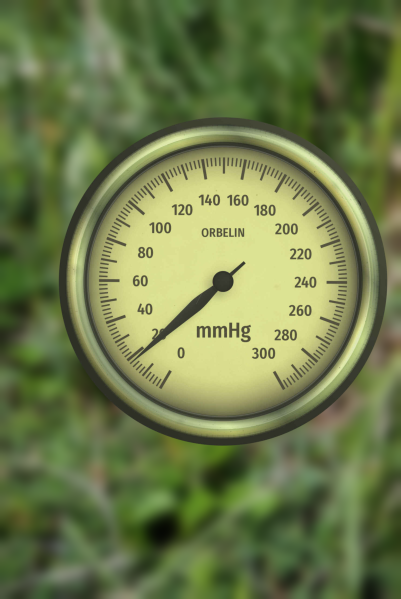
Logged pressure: 18 (mmHg)
